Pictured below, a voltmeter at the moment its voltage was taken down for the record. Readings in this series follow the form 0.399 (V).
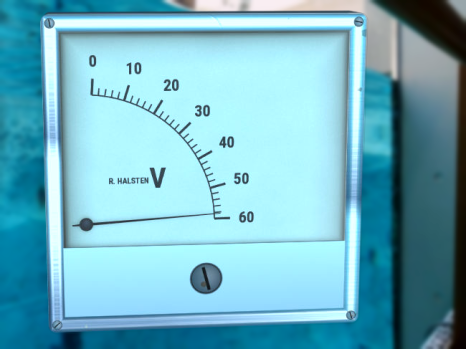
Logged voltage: 58 (V)
